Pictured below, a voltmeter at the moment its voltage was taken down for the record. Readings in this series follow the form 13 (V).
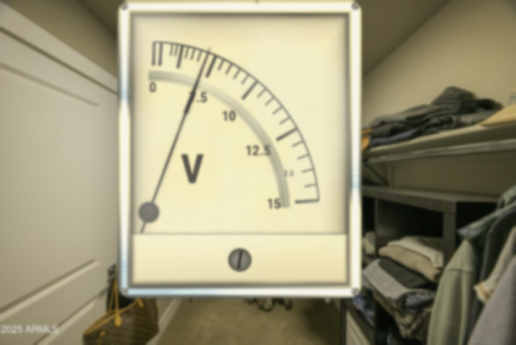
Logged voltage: 7 (V)
